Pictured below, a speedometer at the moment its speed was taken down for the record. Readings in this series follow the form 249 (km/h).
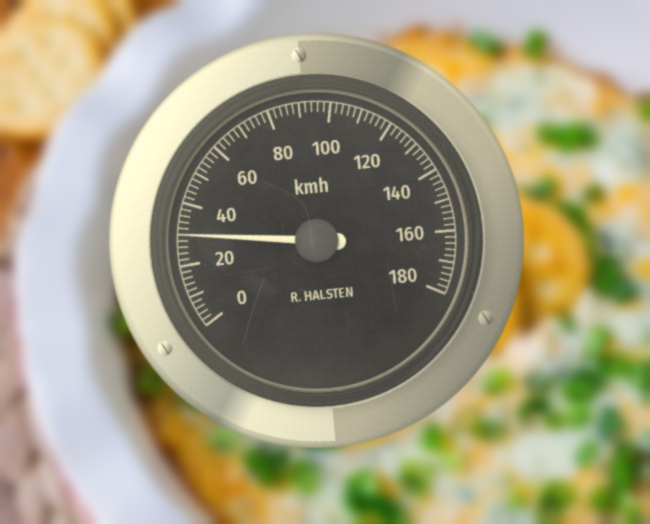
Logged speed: 30 (km/h)
